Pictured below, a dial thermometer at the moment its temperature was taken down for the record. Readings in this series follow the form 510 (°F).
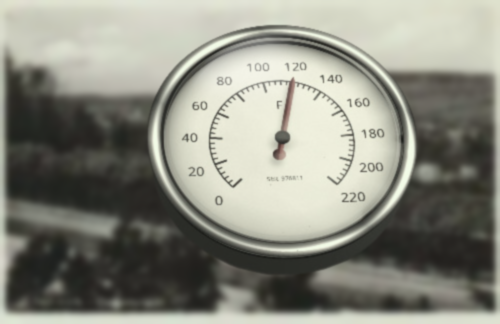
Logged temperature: 120 (°F)
